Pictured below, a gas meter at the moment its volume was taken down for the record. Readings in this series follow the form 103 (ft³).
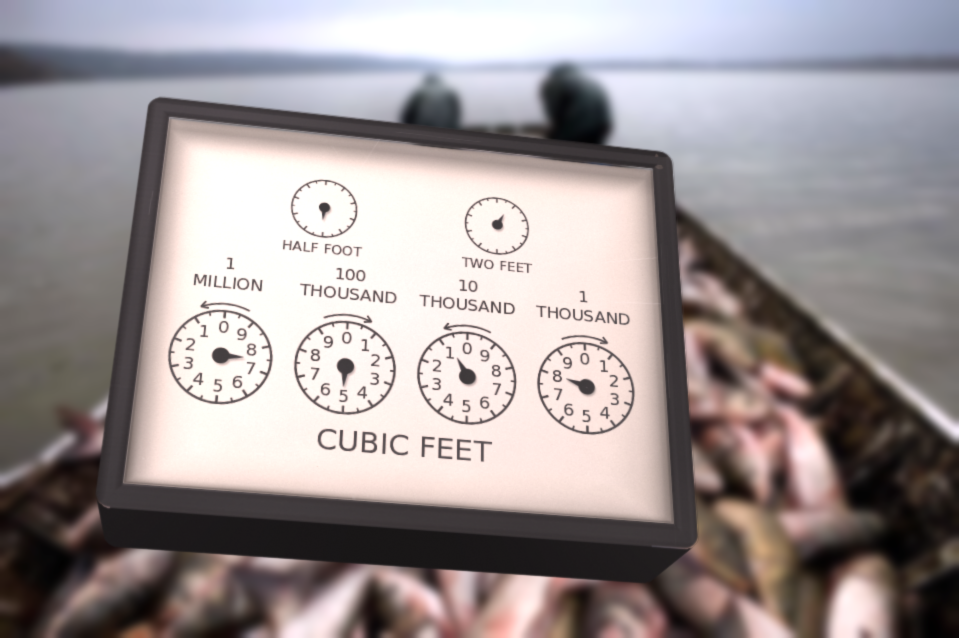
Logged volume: 750800 (ft³)
